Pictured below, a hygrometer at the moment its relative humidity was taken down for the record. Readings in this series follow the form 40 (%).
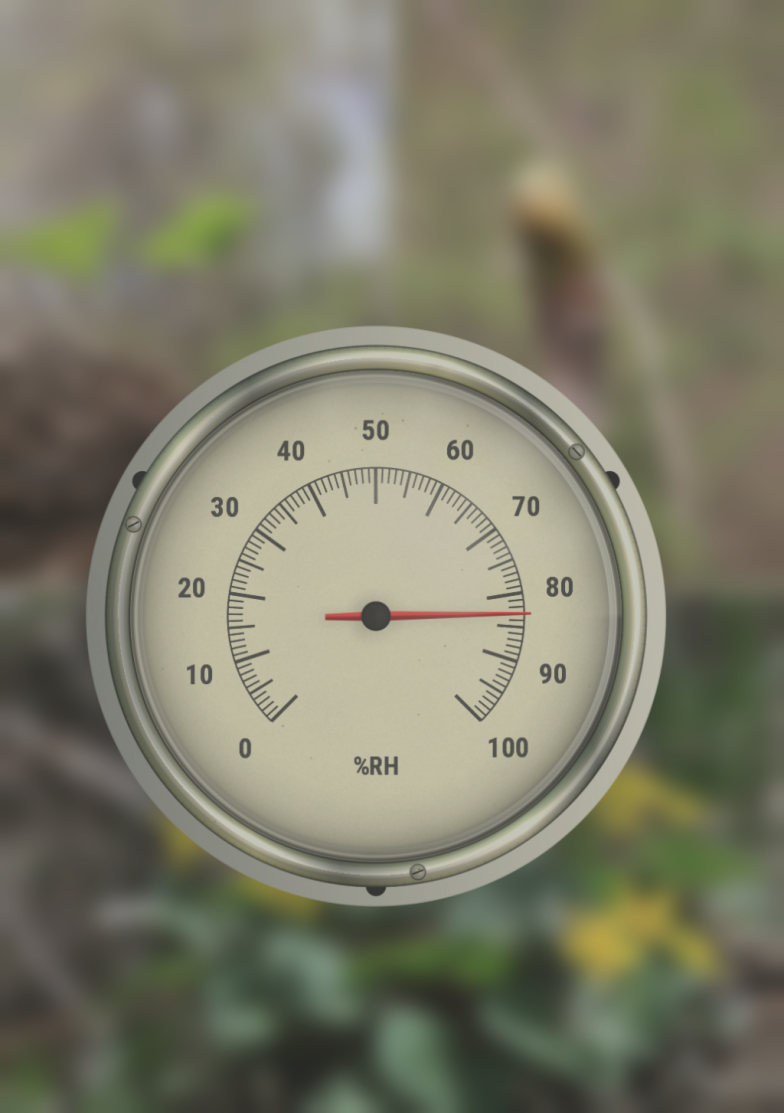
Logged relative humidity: 83 (%)
